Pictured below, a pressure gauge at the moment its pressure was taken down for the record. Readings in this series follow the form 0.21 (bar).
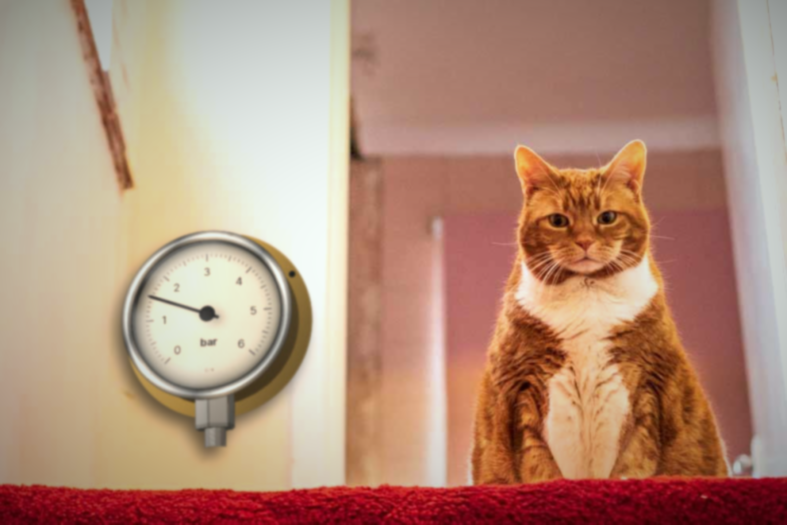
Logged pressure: 1.5 (bar)
